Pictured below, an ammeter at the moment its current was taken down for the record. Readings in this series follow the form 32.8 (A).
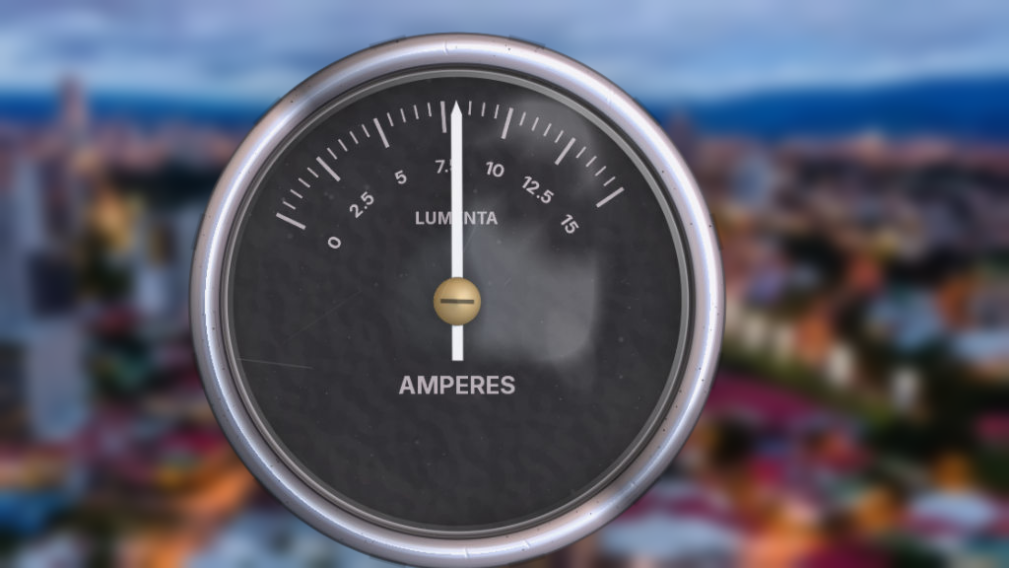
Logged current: 8 (A)
